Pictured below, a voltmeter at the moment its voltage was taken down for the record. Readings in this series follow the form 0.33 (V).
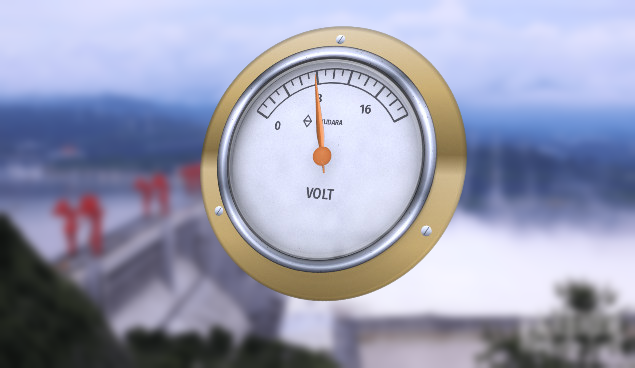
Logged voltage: 8 (V)
